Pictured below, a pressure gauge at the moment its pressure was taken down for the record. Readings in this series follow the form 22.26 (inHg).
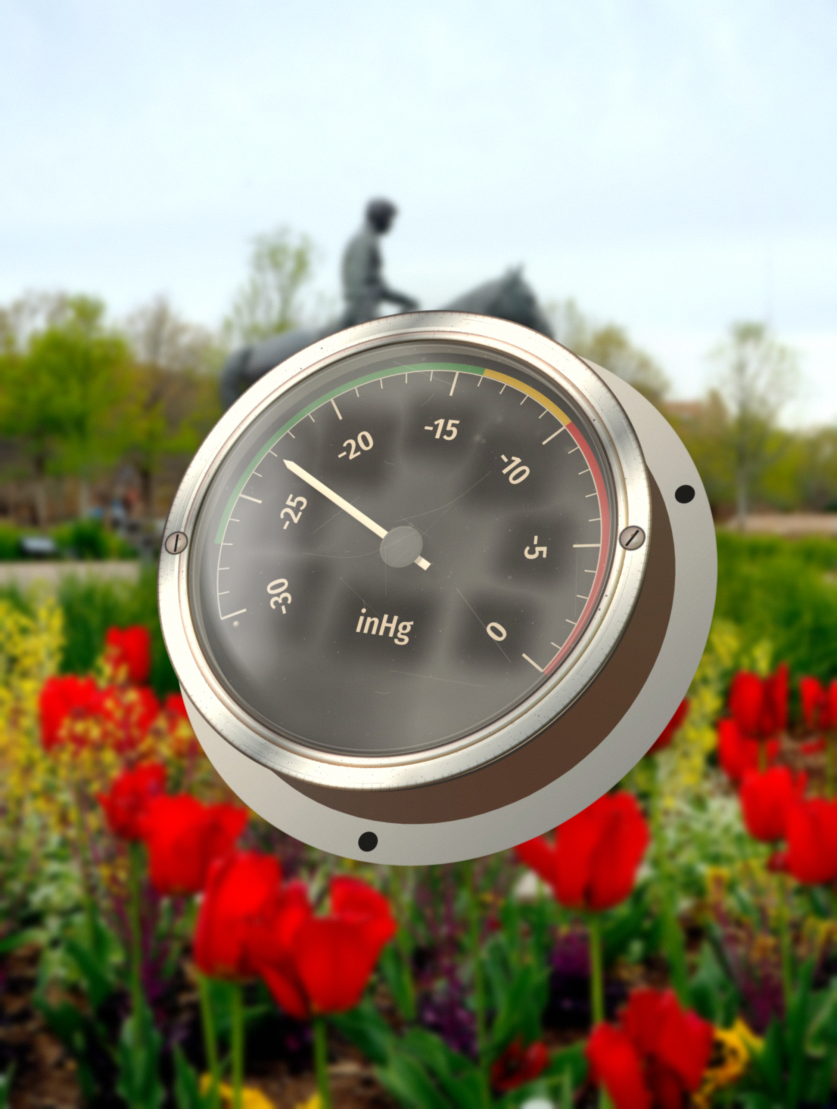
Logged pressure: -23 (inHg)
